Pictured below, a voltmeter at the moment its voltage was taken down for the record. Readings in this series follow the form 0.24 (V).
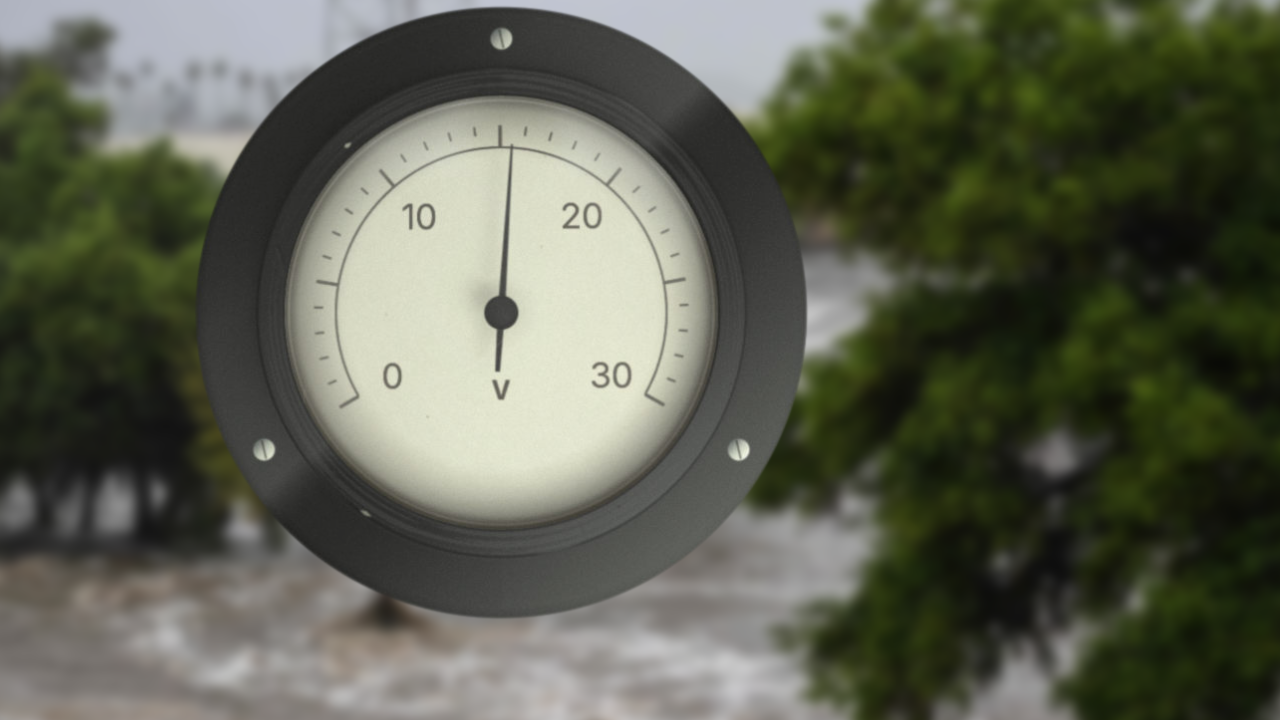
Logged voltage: 15.5 (V)
